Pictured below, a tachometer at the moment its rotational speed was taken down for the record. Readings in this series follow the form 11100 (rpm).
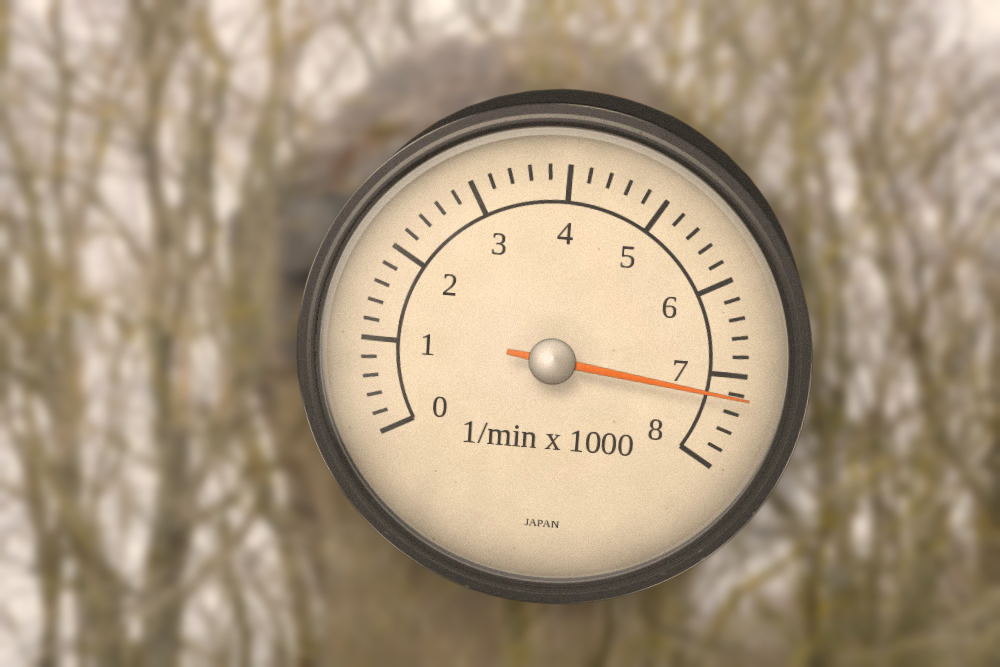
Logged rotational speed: 7200 (rpm)
